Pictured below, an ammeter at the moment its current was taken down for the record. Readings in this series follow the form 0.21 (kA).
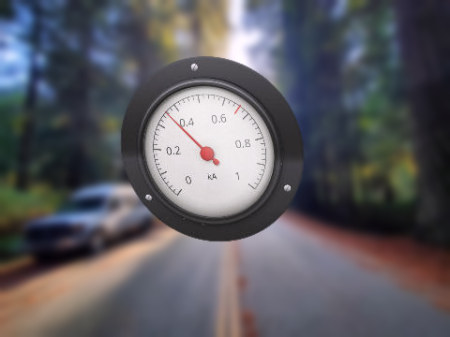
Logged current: 0.36 (kA)
